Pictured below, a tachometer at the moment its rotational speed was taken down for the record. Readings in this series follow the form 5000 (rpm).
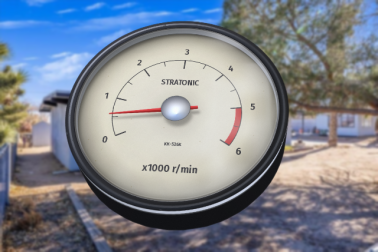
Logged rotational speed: 500 (rpm)
